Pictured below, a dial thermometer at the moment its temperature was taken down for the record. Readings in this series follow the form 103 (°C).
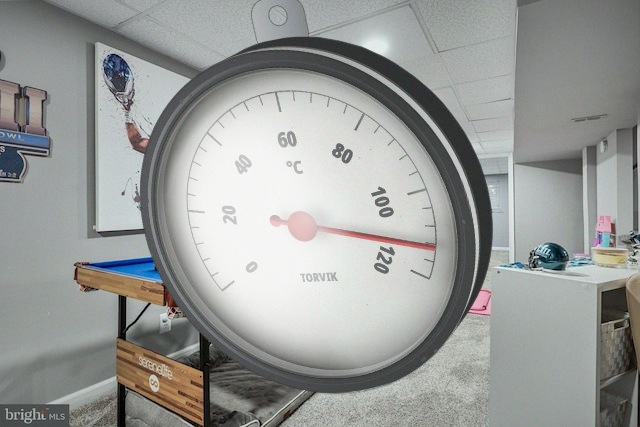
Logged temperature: 112 (°C)
